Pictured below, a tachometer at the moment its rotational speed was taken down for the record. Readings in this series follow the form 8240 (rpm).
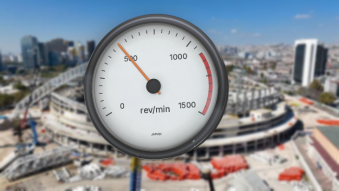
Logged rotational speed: 500 (rpm)
